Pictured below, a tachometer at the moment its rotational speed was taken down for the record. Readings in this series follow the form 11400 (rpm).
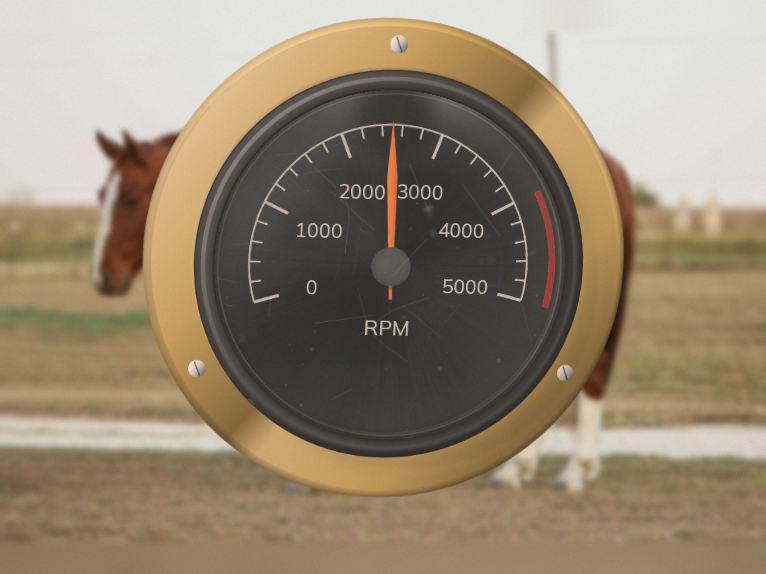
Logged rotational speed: 2500 (rpm)
